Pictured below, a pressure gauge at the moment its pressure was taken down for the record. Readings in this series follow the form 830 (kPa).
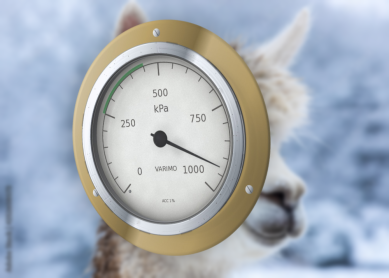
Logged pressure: 925 (kPa)
